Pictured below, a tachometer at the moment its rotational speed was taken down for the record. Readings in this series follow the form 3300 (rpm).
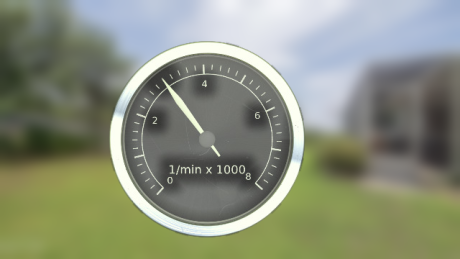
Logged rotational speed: 3000 (rpm)
